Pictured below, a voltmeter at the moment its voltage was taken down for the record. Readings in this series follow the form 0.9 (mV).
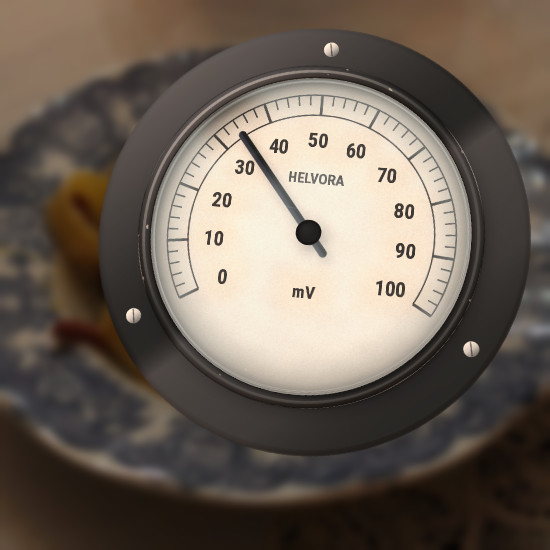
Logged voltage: 34 (mV)
